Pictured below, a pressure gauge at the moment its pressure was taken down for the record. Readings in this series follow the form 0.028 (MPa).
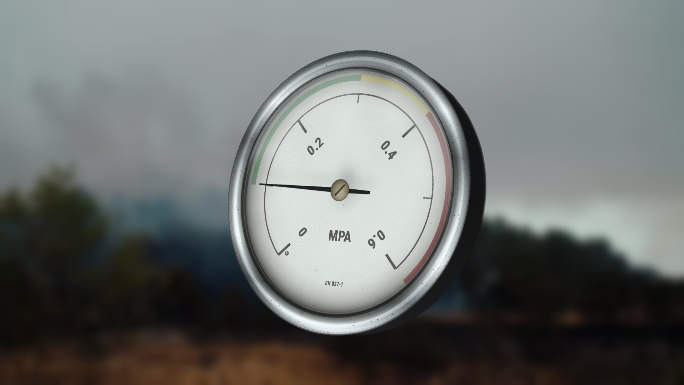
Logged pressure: 0.1 (MPa)
